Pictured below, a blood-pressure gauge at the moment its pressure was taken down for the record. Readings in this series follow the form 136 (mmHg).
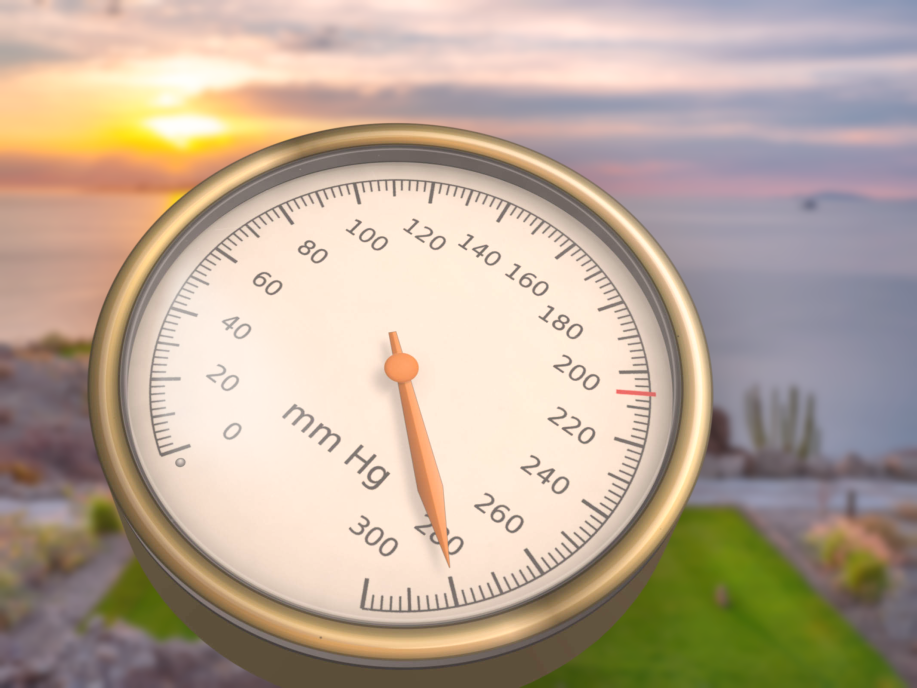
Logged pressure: 280 (mmHg)
